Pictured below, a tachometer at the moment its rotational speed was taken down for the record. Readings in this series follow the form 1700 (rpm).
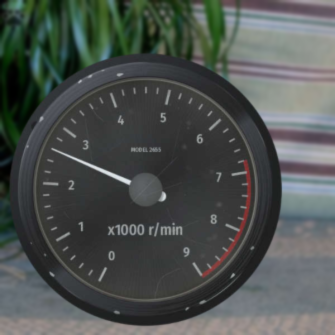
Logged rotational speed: 2600 (rpm)
